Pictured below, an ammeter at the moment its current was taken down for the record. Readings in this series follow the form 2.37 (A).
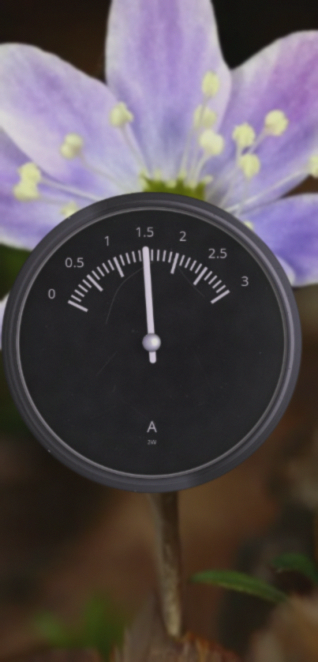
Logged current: 1.5 (A)
